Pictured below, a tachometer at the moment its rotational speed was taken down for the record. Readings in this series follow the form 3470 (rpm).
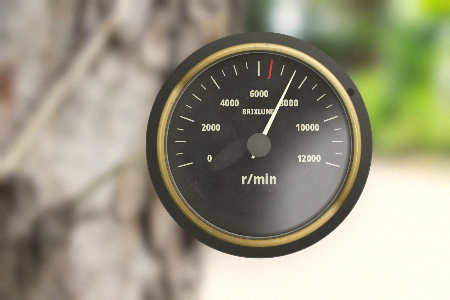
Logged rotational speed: 7500 (rpm)
